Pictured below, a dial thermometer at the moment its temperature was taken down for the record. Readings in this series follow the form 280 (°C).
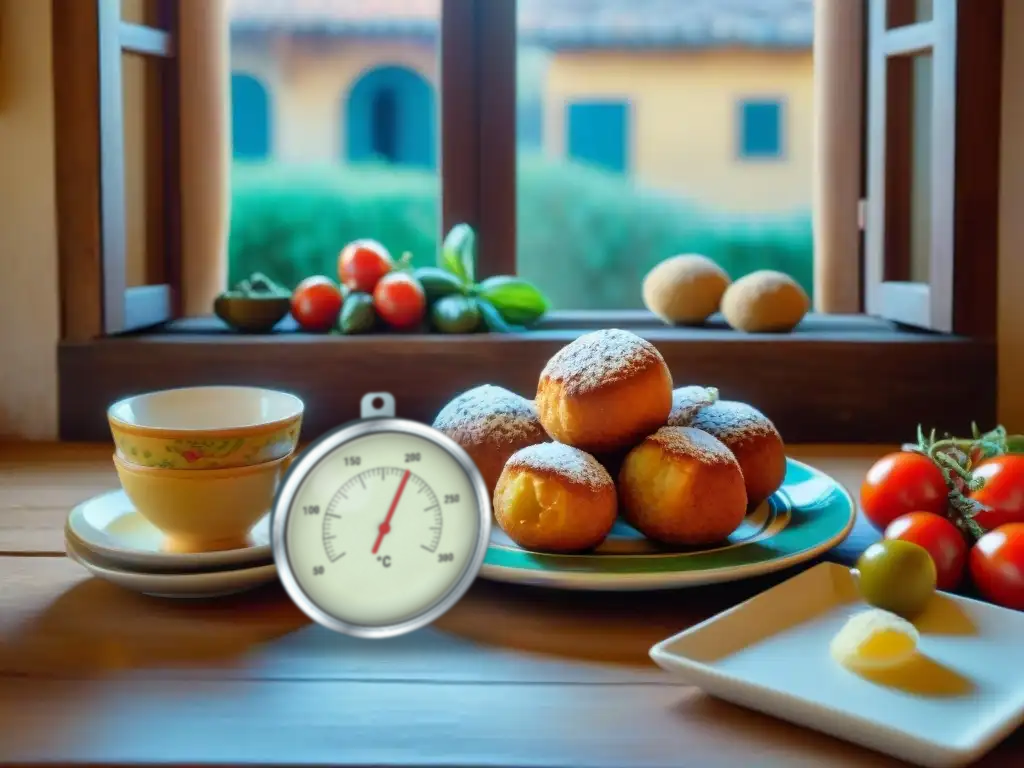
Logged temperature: 200 (°C)
